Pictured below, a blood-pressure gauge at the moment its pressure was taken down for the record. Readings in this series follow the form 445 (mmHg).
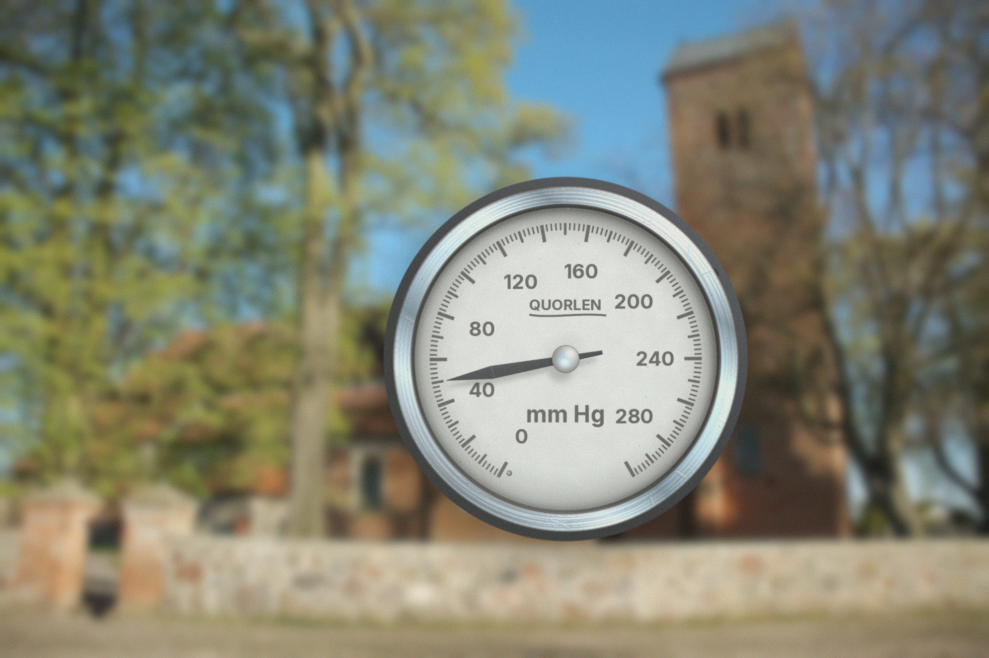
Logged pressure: 50 (mmHg)
